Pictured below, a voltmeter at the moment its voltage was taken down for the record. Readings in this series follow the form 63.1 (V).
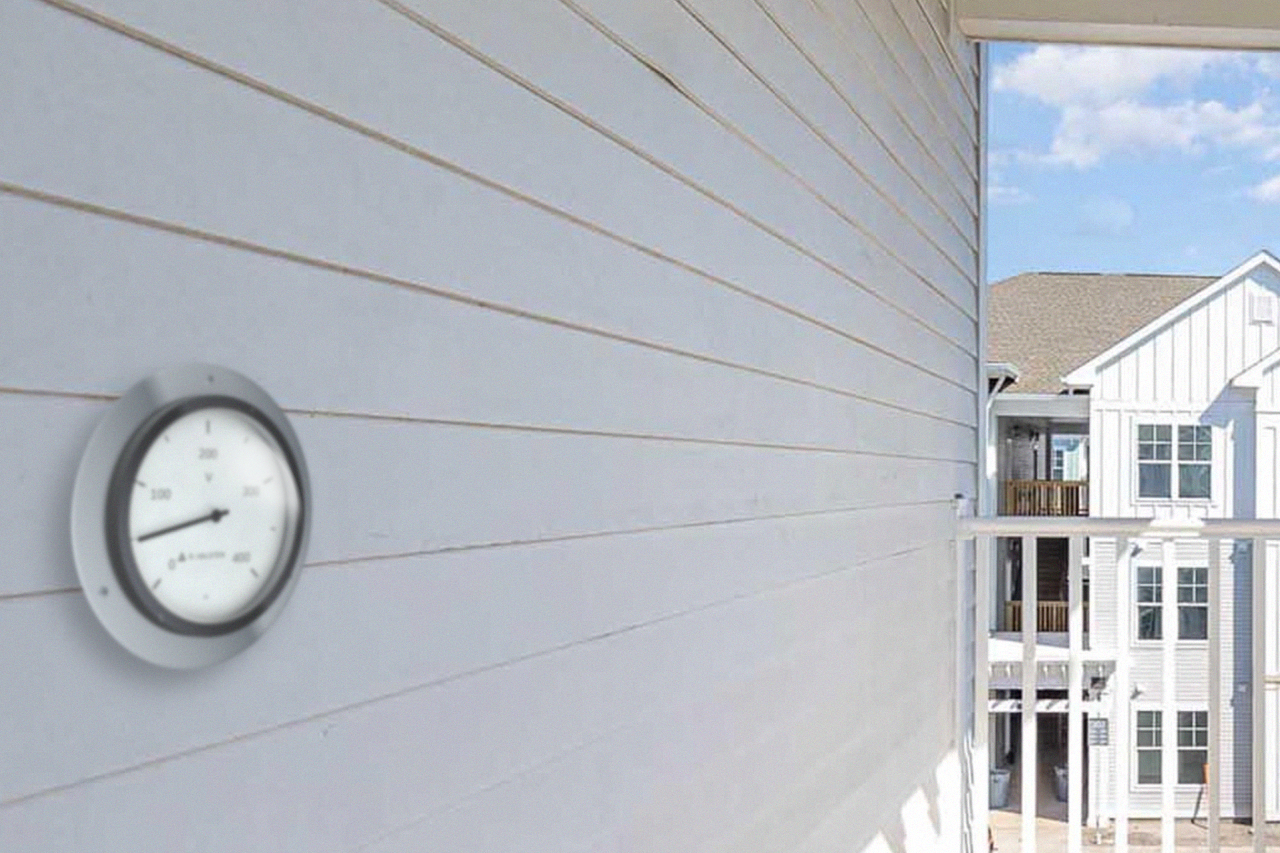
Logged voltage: 50 (V)
